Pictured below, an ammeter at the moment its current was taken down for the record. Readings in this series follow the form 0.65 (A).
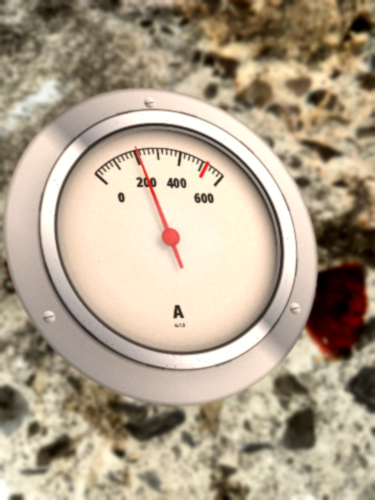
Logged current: 200 (A)
